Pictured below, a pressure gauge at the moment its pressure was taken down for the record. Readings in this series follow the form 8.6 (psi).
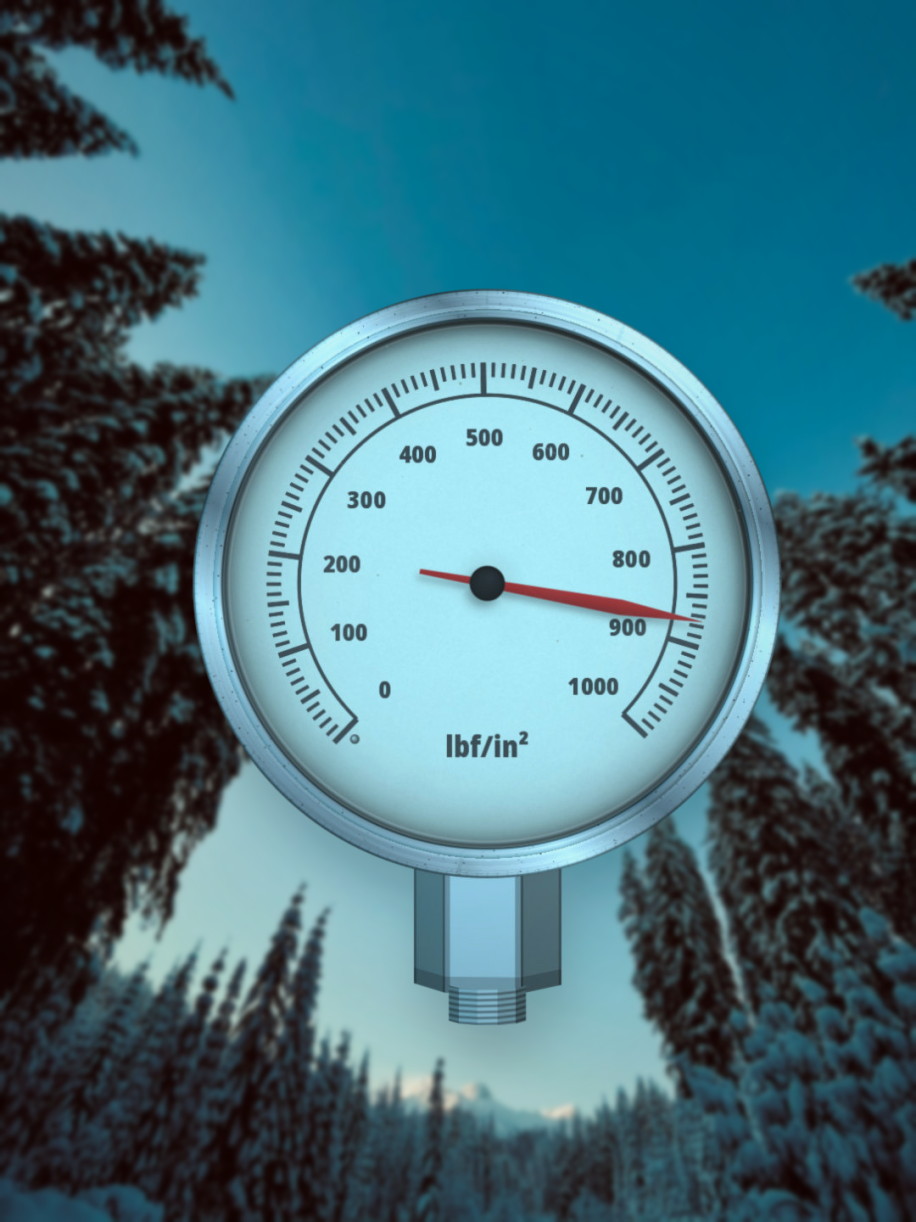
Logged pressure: 875 (psi)
